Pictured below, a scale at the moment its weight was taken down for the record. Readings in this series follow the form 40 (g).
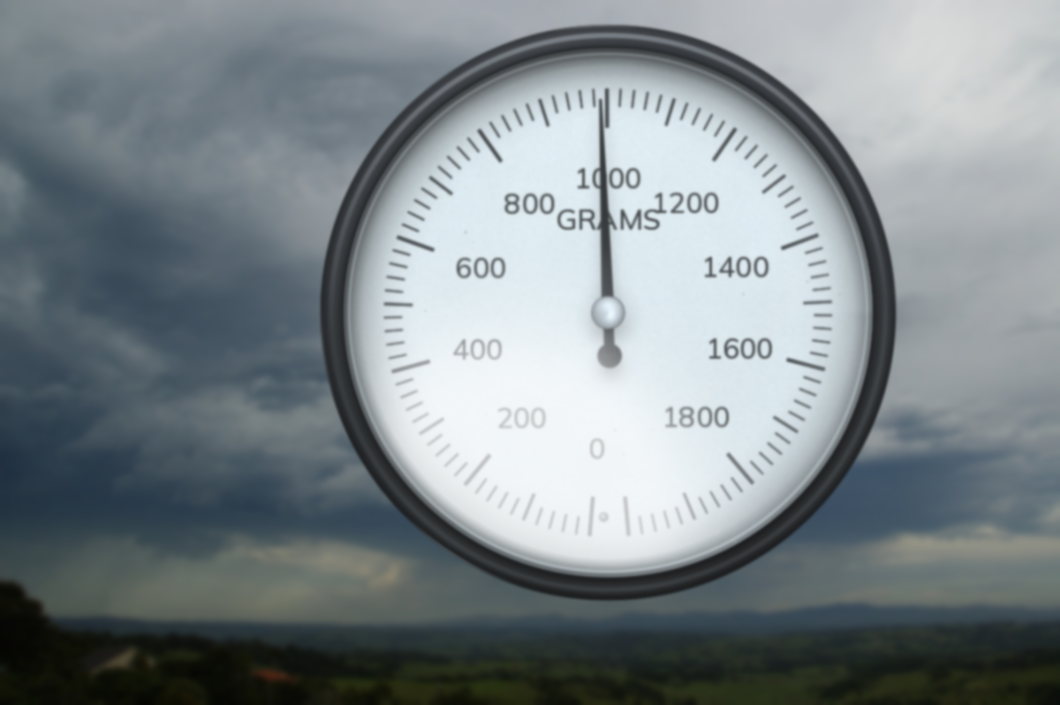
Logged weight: 990 (g)
